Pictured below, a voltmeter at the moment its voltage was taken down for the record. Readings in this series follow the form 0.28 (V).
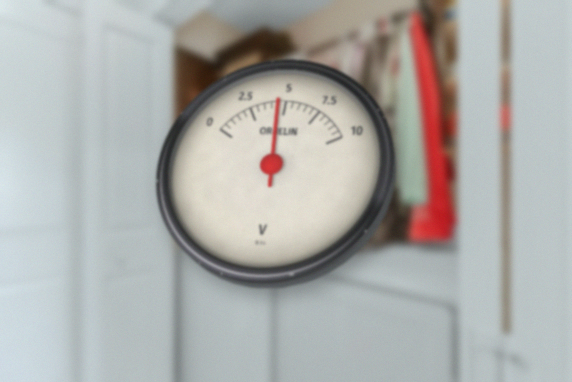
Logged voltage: 4.5 (V)
